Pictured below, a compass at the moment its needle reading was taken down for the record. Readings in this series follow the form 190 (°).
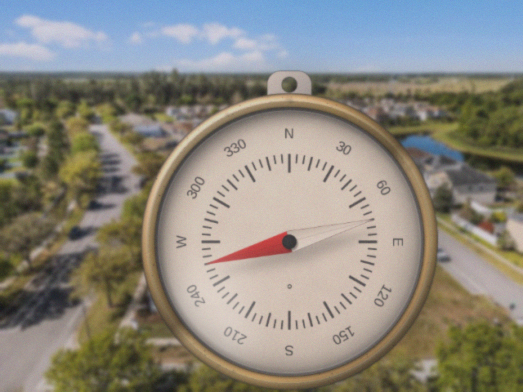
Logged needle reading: 255 (°)
